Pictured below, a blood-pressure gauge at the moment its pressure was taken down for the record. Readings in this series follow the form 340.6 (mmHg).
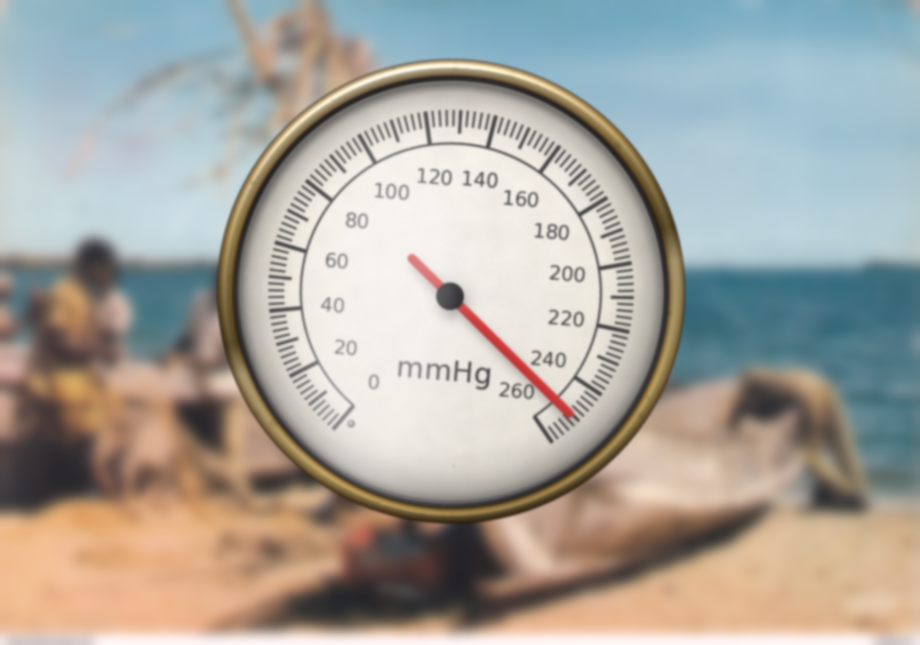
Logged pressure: 250 (mmHg)
